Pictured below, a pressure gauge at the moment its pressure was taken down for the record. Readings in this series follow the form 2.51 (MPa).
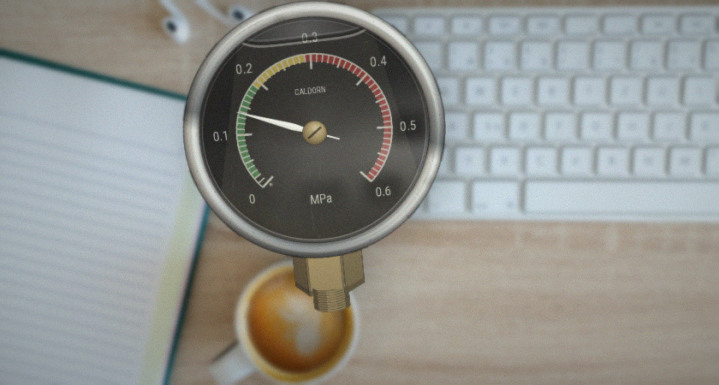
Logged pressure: 0.14 (MPa)
